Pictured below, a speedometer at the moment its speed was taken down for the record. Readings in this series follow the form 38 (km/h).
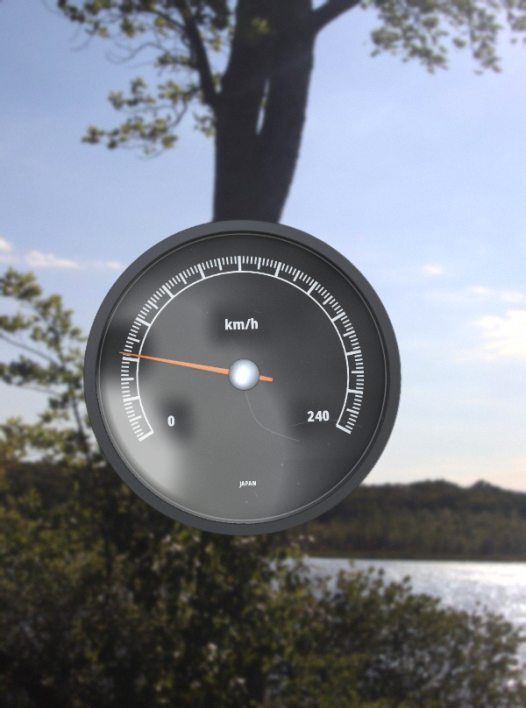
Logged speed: 42 (km/h)
